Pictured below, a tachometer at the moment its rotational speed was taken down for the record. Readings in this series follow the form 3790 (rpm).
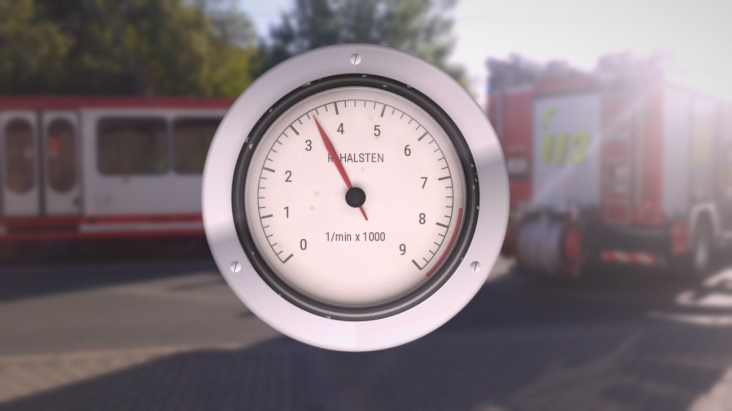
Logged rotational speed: 3500 (rpm)
